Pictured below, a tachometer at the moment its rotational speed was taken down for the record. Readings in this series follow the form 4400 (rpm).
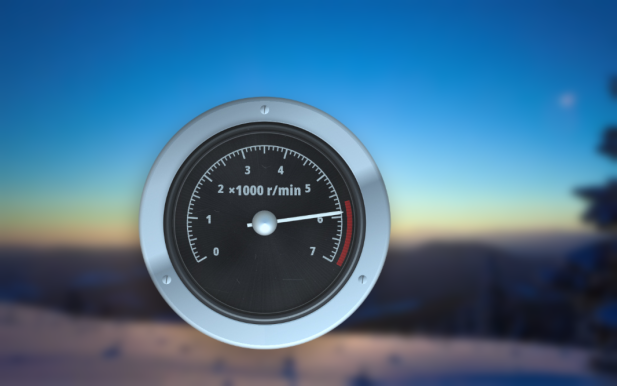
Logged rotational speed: 5900 (rpm)
